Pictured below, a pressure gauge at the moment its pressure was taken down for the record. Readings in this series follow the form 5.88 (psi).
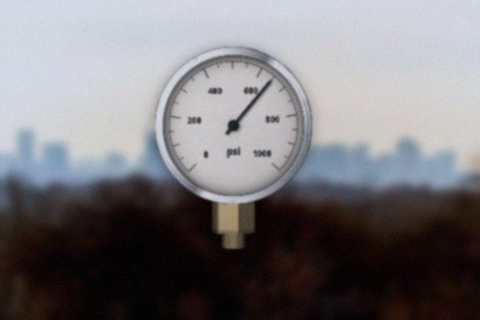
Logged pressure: 650 (psi)
